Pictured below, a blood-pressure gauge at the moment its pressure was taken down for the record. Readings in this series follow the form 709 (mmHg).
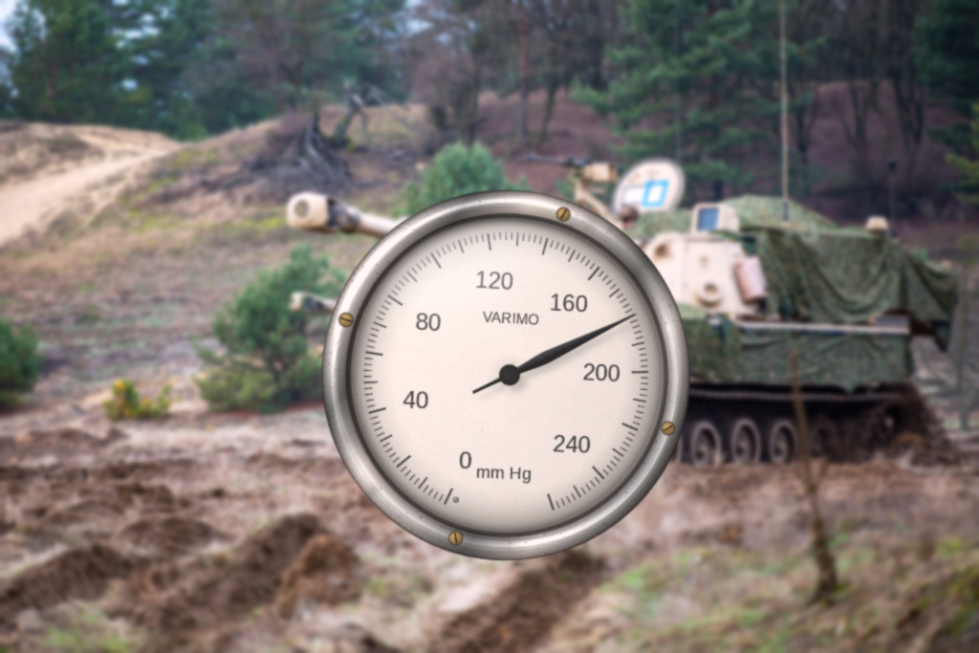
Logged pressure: 180 (mmHg)
